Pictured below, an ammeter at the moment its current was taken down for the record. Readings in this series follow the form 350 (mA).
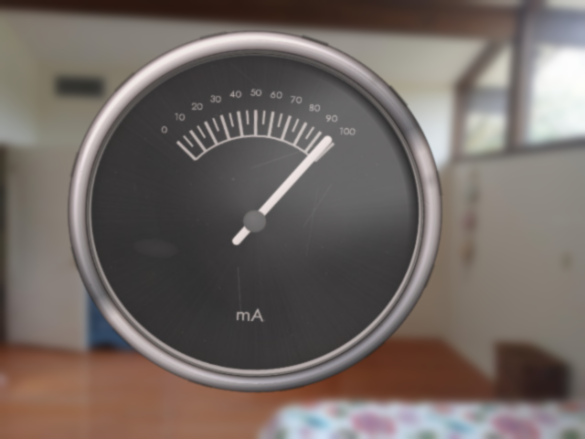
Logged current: 95 (mA)
